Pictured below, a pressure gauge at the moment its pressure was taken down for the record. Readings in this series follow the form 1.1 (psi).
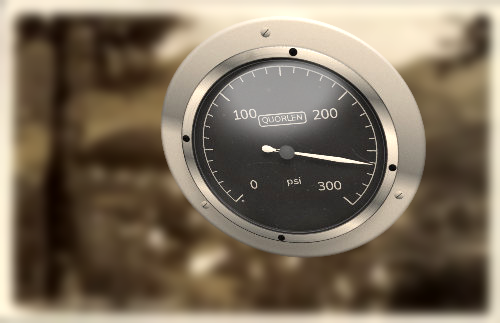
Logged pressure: 260 (psi)
